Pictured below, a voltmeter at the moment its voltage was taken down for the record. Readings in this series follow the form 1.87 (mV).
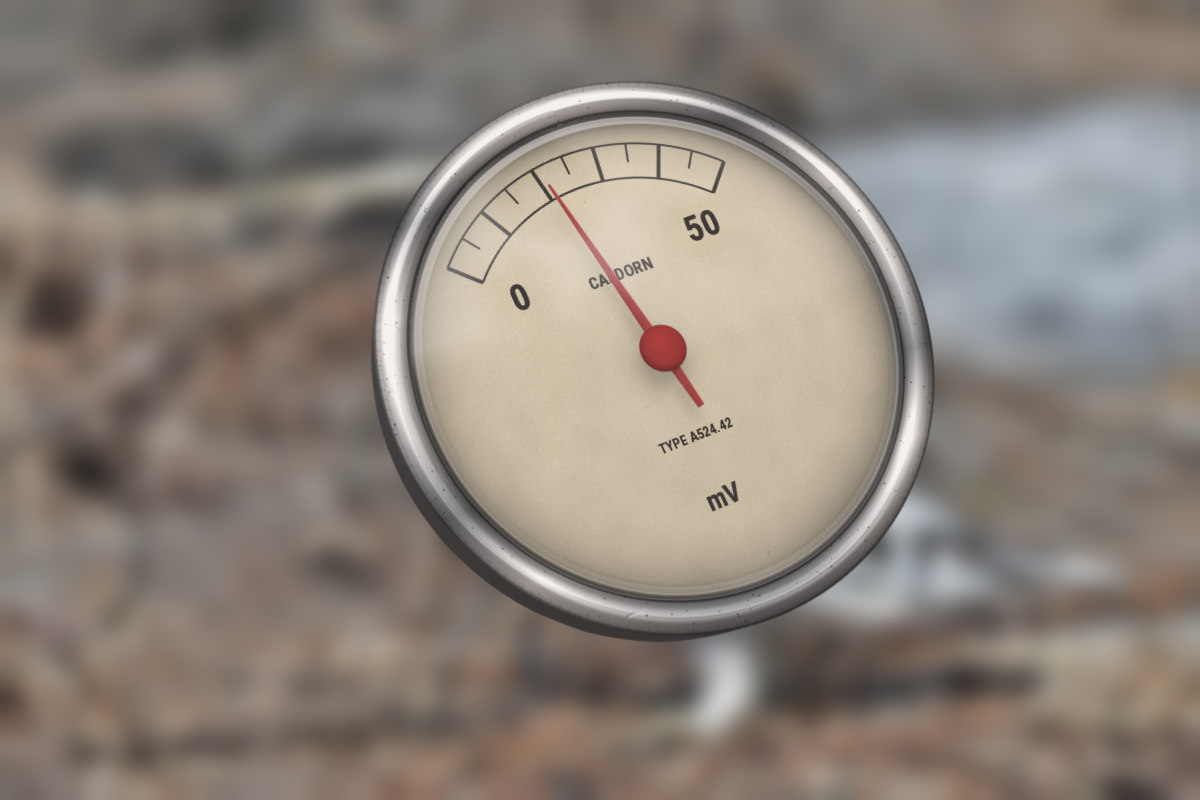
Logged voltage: 20 (mV)
